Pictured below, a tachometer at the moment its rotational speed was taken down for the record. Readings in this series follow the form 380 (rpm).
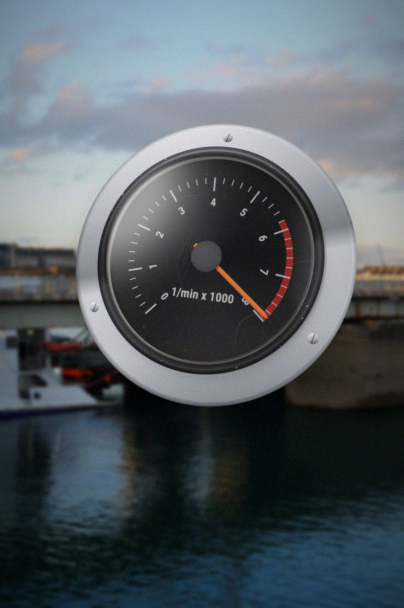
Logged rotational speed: 7900 (rpm)
